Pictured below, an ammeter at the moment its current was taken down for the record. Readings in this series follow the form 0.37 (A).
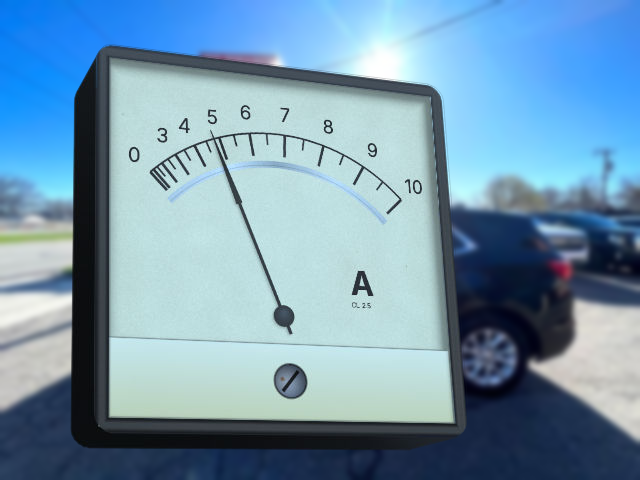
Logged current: 4.75 (A)
